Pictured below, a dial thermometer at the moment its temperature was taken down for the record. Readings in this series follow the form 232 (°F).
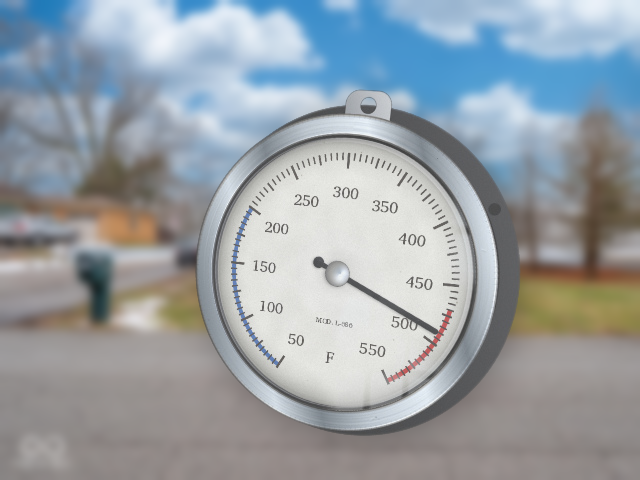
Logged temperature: 490 (°F)
